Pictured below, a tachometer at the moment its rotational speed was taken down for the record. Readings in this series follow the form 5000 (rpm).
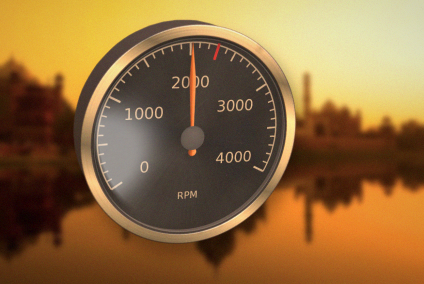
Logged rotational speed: 2000 (rpm)
